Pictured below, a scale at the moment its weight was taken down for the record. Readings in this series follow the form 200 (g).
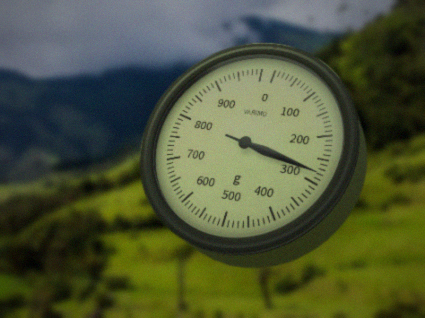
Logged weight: 280 (g)
